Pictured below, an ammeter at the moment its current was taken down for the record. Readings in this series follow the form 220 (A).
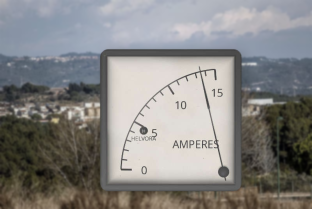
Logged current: 13.5 (A)
